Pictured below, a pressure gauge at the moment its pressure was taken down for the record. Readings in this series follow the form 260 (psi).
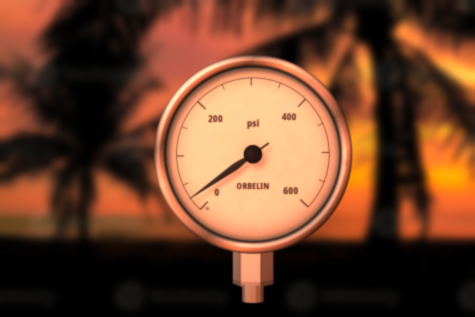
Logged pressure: 25 (psi)
